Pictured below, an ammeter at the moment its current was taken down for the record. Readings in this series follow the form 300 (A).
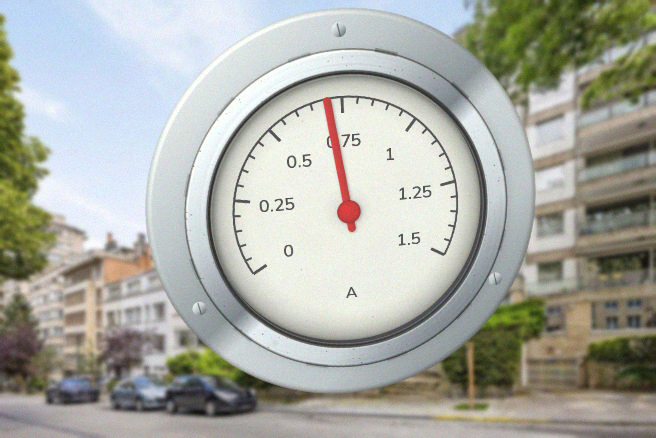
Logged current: 0.7 (A)
